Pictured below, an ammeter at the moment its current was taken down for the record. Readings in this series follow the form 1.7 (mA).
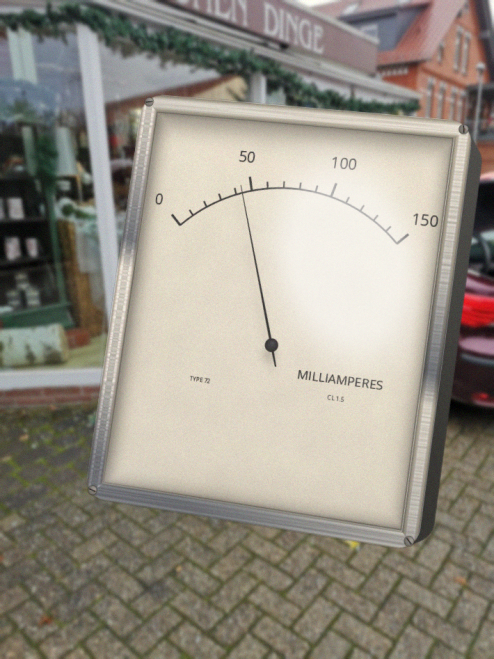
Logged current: 45 (mA)
